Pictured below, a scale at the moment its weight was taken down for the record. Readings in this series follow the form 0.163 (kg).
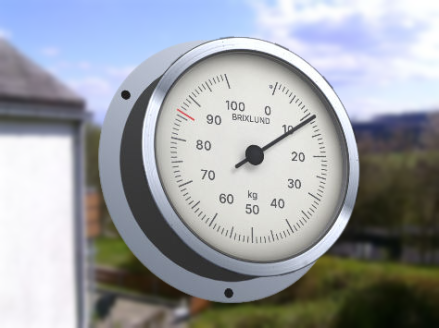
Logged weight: 11 (kg)
